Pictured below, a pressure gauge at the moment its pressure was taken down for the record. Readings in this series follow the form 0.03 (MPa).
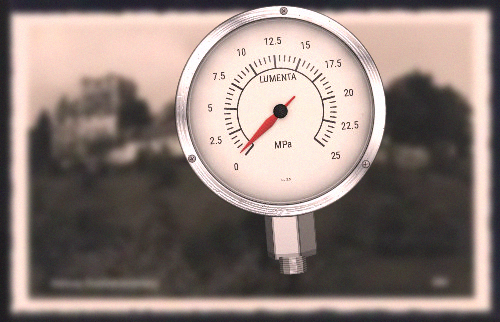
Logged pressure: 0.5 (MPa)
